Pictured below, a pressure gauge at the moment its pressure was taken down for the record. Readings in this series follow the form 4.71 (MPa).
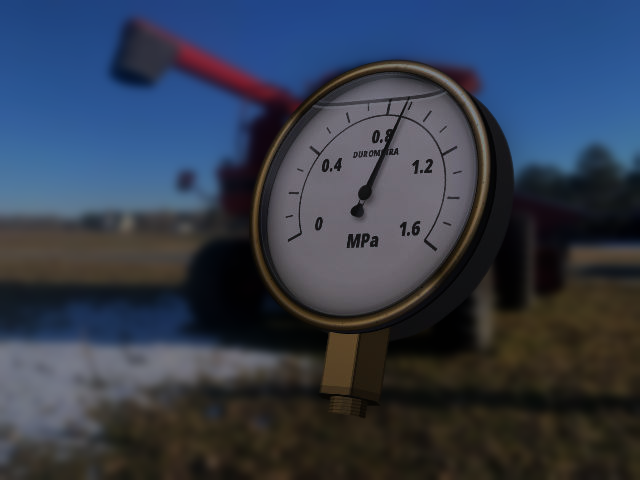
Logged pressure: 0.9 (MPa)
